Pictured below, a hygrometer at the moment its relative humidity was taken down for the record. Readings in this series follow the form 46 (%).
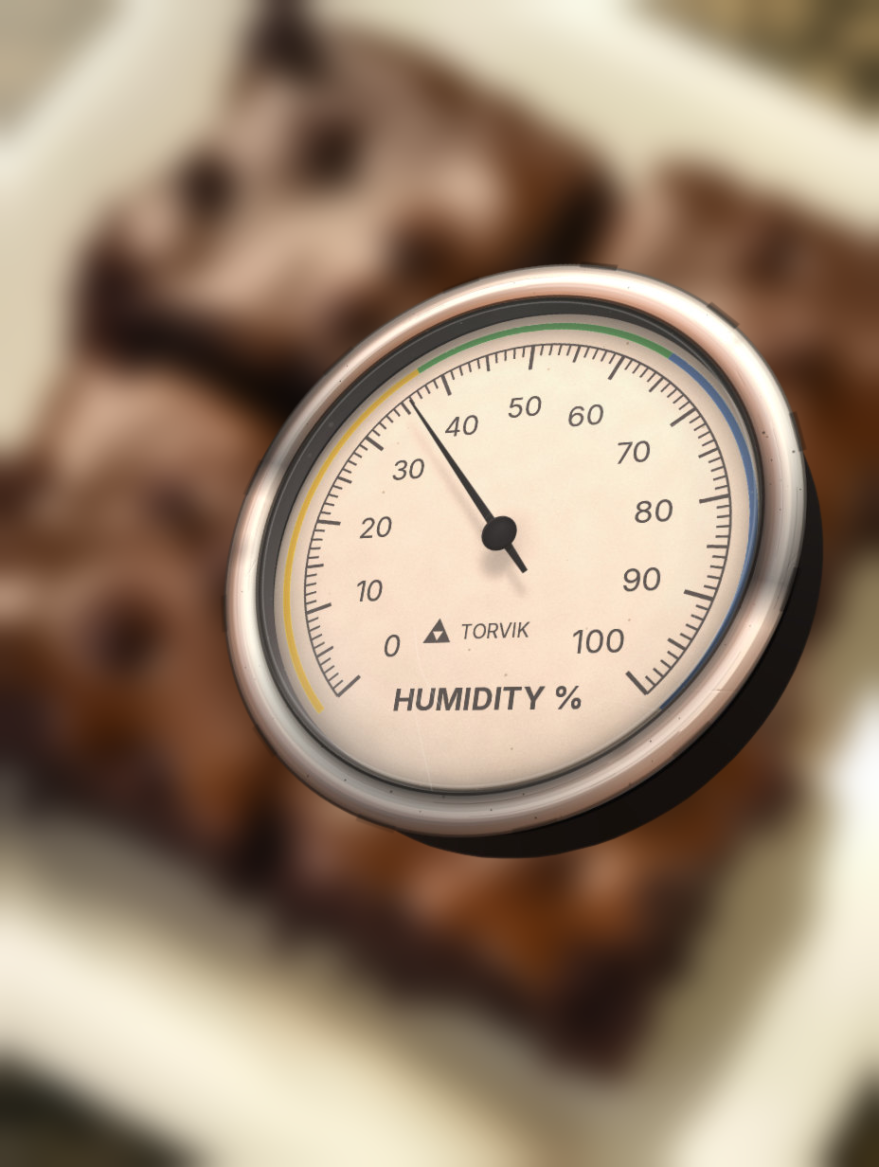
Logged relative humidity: 36 (%)
